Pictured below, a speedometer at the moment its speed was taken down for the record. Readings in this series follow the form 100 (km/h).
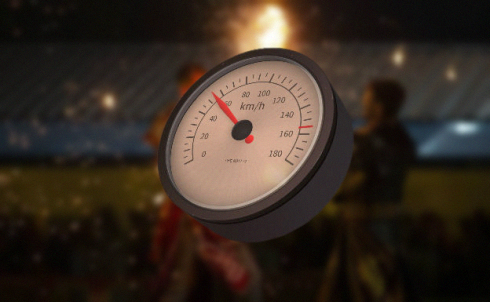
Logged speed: 55 (km/h)
